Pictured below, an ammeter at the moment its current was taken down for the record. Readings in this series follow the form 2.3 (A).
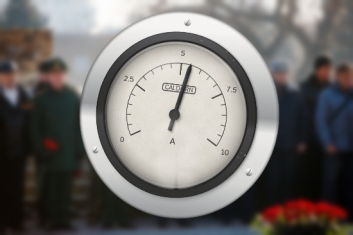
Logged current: 5.5 (A)
